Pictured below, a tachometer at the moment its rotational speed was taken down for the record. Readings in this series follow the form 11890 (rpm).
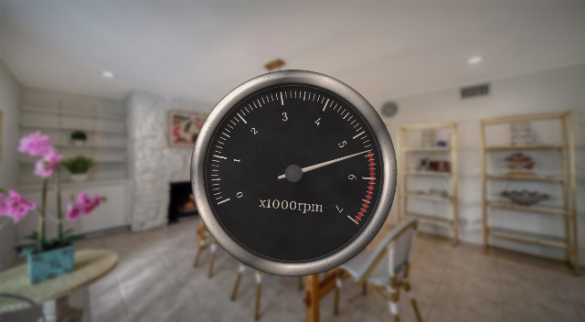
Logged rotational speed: 5400 (rpm)
